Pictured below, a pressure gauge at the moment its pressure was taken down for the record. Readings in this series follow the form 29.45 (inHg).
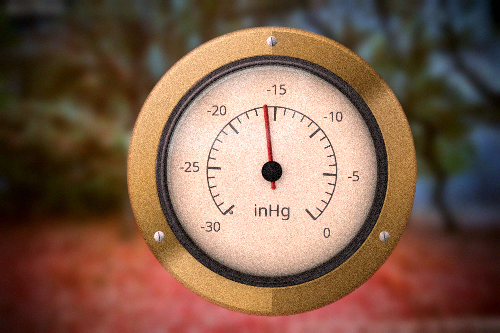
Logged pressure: -16 (inHg)
